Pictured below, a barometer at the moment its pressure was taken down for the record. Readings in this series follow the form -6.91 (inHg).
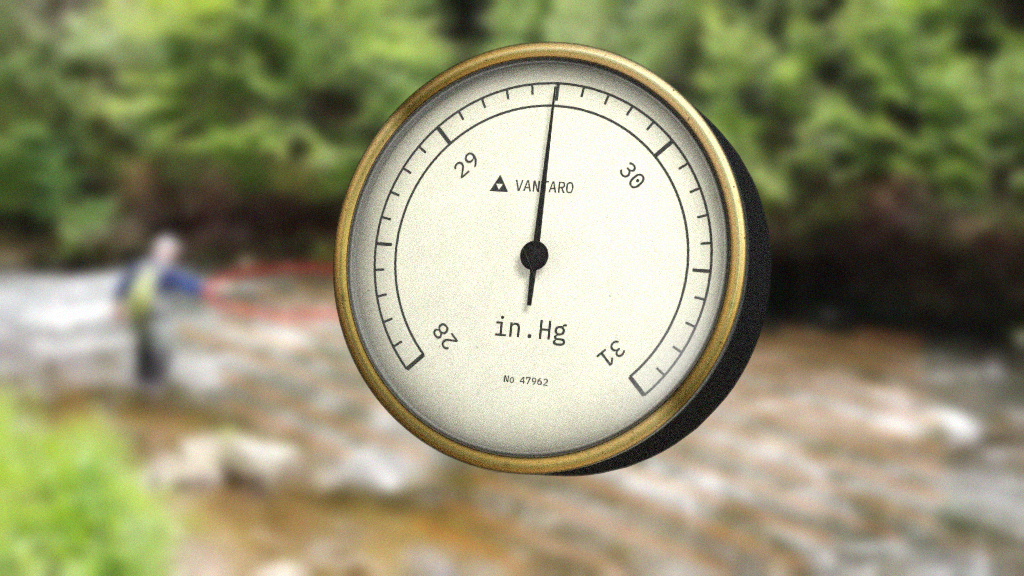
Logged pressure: 29.5 (inHg)
